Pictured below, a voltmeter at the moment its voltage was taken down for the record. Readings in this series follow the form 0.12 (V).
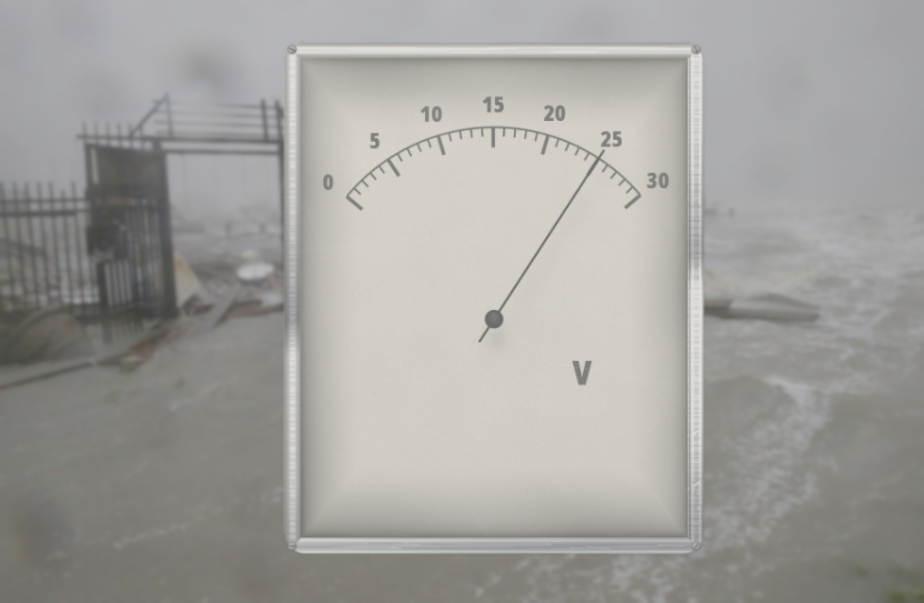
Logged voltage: 25 (V)
